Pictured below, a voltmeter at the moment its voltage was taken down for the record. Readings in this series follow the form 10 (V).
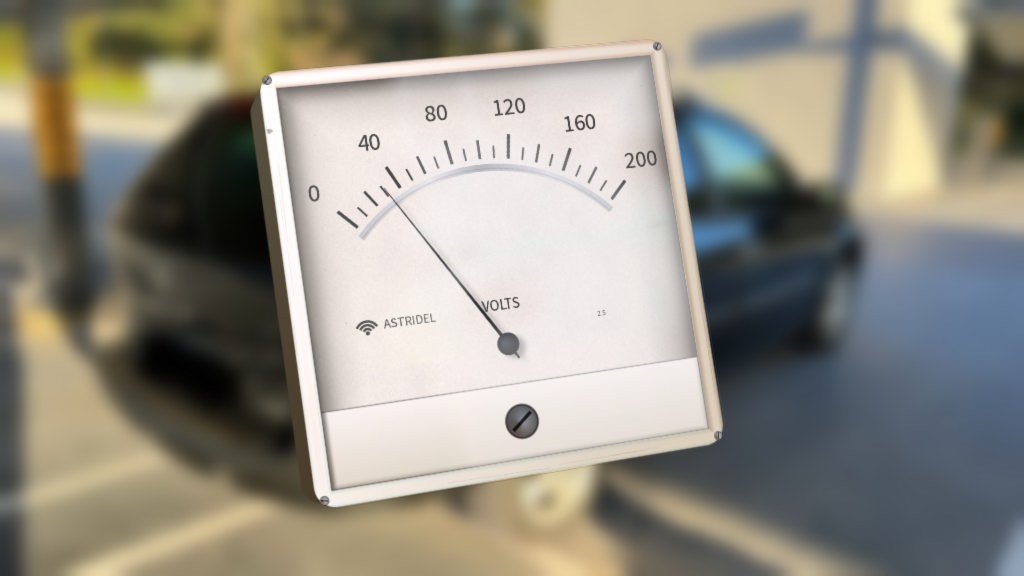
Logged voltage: 30 (V)
